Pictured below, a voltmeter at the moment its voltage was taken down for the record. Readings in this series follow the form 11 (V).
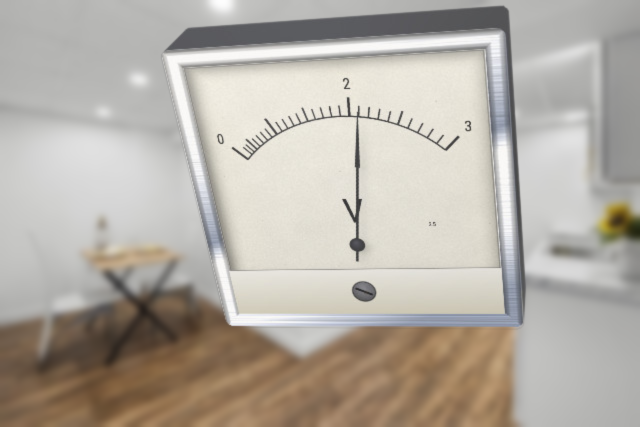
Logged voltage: 2.1 (V)
